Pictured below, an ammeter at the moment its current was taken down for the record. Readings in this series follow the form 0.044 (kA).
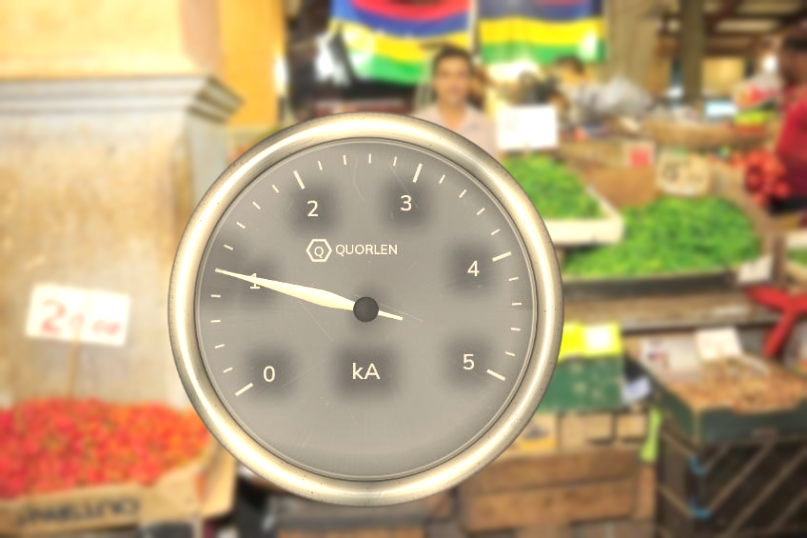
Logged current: 1 (kA)
